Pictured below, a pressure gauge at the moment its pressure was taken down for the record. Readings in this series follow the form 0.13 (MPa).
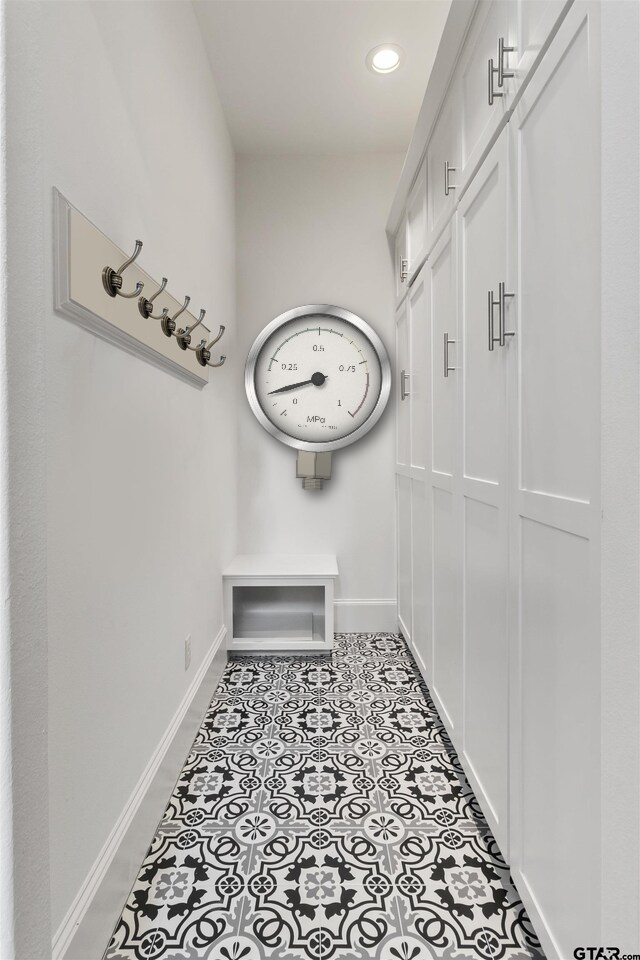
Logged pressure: 0.1 (MPa)
